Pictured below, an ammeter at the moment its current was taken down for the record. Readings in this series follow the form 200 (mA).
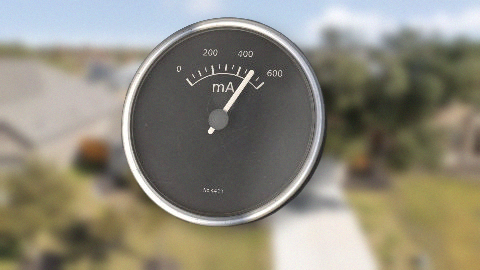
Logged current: 500 (mA)
